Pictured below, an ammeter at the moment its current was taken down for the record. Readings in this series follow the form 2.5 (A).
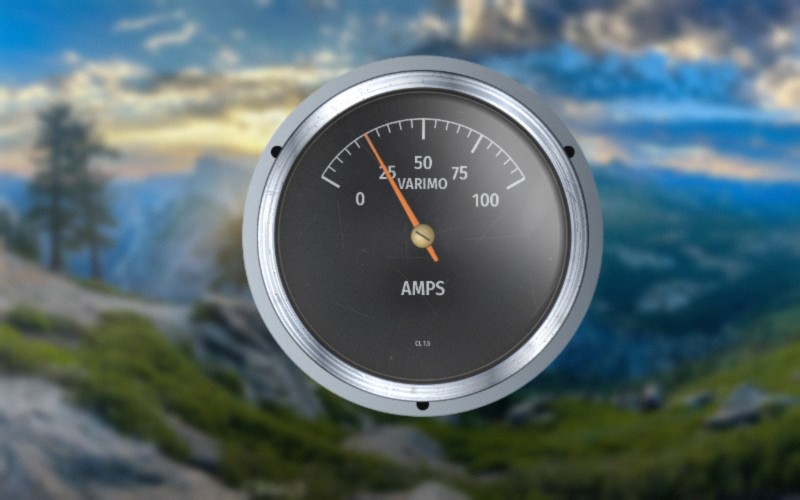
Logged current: 25 (A)
